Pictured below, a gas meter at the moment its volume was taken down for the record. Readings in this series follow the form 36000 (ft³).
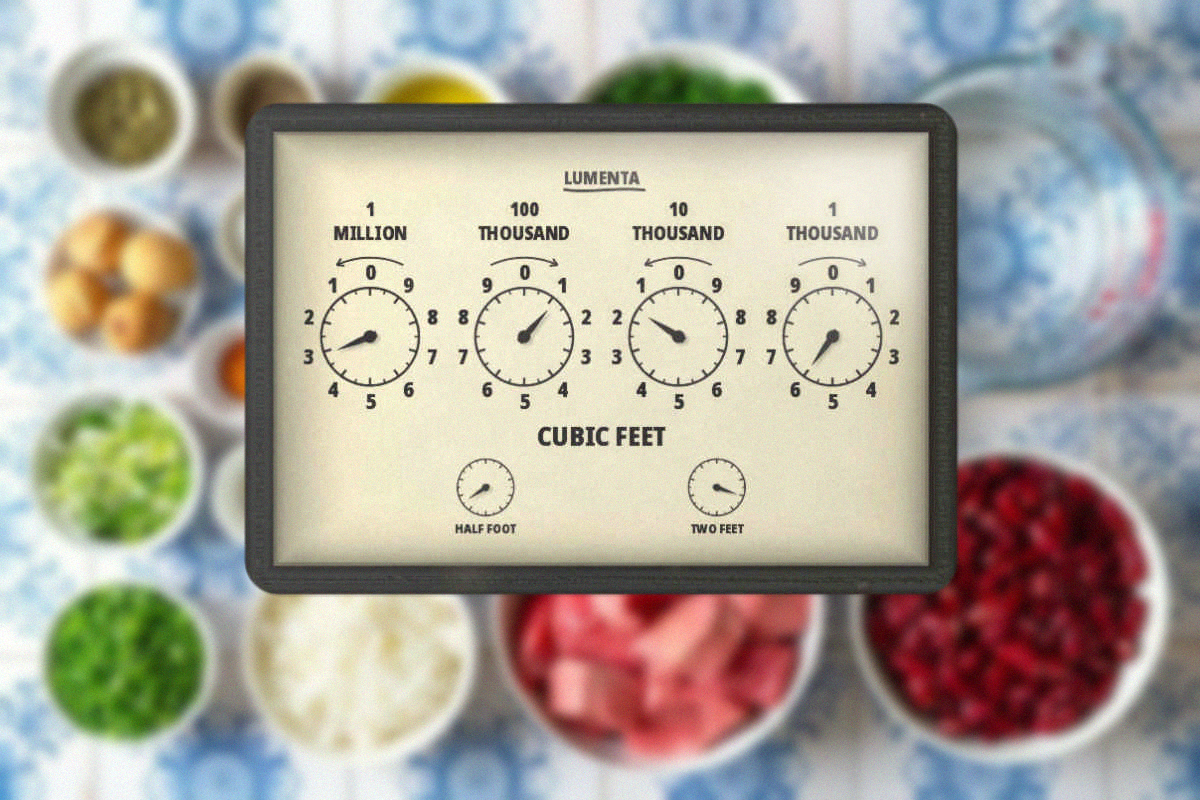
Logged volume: 311600 (ft³)
